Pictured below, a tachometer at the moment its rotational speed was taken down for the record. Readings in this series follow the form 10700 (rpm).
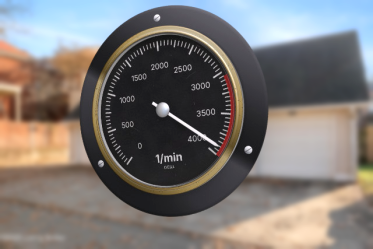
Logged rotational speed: 3900 (rpm)
